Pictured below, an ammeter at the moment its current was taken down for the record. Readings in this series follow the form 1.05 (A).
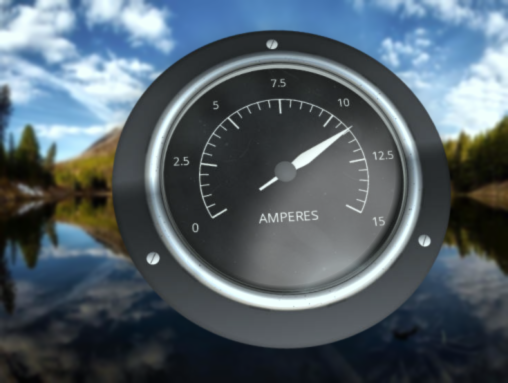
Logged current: 11 (A)
